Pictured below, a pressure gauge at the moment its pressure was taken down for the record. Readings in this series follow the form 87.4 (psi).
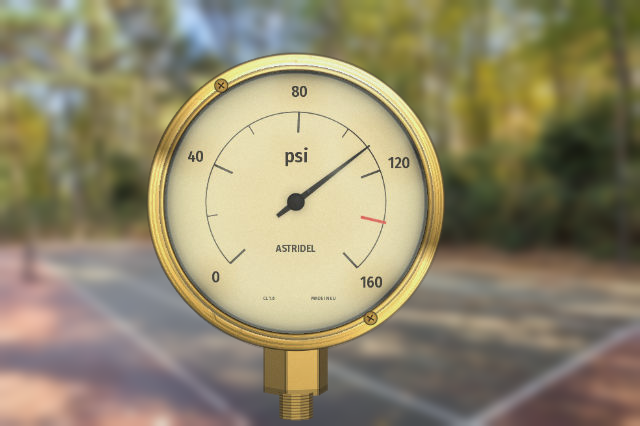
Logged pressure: 110 (psi)
